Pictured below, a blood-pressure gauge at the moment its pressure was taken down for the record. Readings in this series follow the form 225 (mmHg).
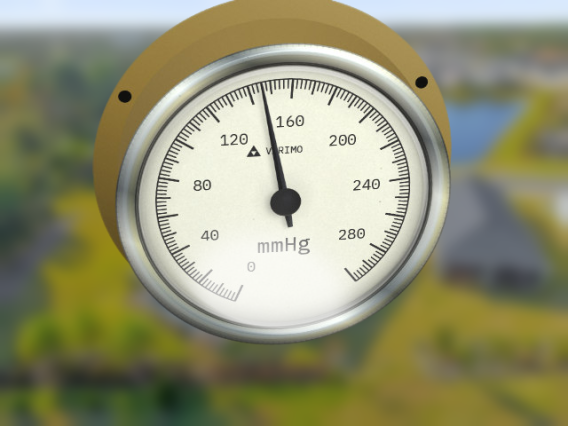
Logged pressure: 146 (mmHg)
